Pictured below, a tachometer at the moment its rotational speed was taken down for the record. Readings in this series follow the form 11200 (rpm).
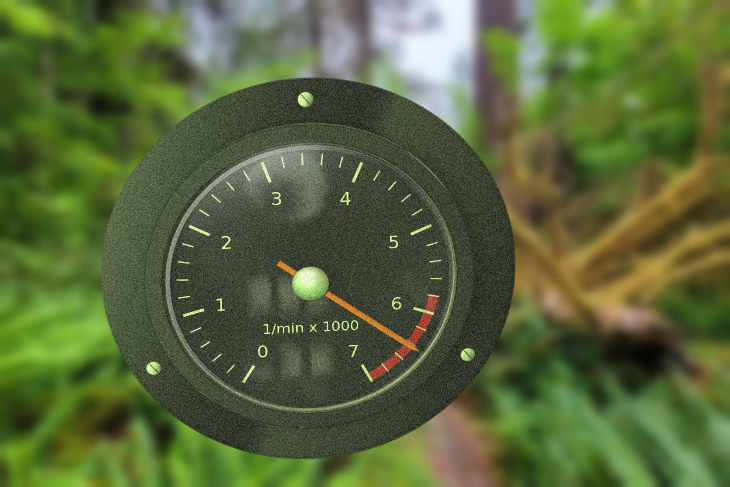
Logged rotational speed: 6400 (rpm)
